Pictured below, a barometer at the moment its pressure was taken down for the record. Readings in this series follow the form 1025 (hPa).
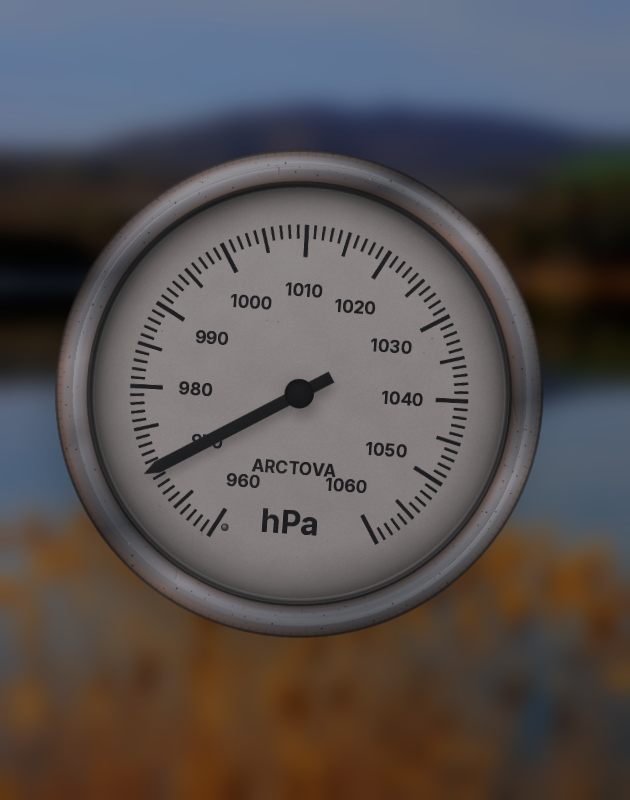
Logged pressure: 970 (hPa)
